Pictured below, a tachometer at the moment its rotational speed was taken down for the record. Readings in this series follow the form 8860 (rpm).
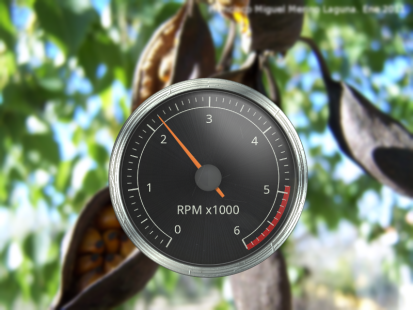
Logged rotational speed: 2200 (rpm)
